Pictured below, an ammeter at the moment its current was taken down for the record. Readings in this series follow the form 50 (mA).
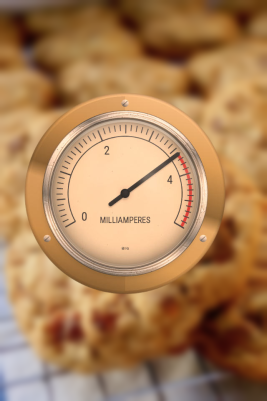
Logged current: 3.6 (mA)
